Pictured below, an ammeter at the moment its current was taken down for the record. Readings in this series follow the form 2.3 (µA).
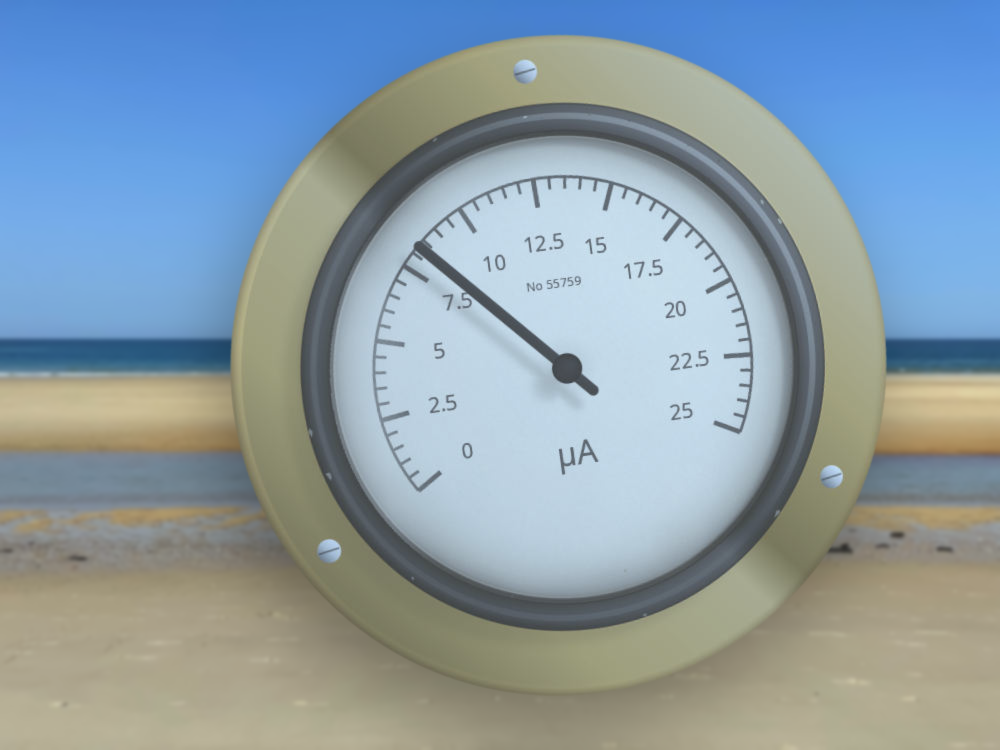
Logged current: 8.25 (µA)
